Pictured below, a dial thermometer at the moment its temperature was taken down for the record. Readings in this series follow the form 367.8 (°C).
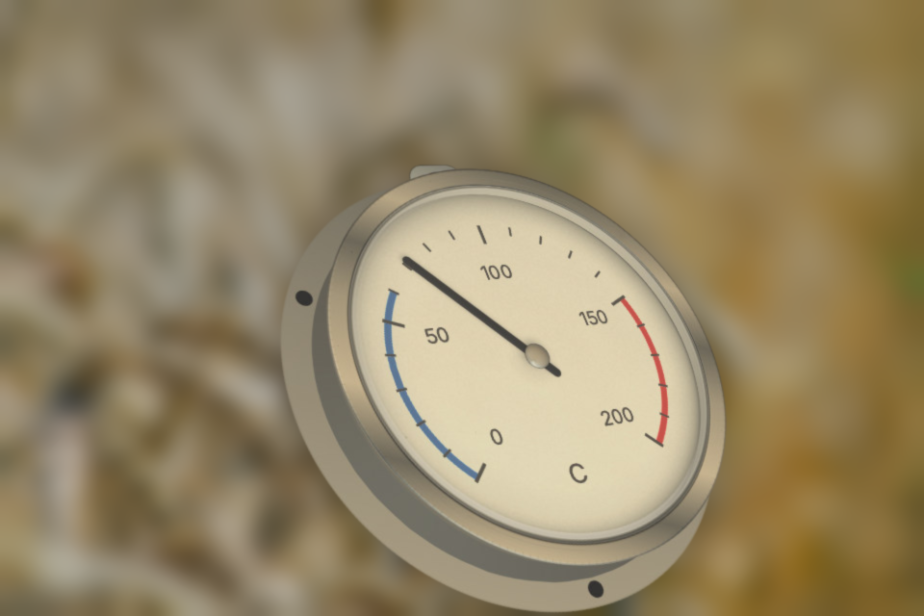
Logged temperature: 70 (°C)
